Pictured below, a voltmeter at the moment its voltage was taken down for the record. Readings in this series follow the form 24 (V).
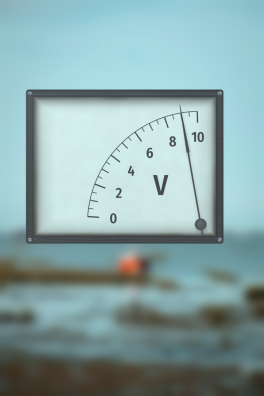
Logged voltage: 9 (V)
